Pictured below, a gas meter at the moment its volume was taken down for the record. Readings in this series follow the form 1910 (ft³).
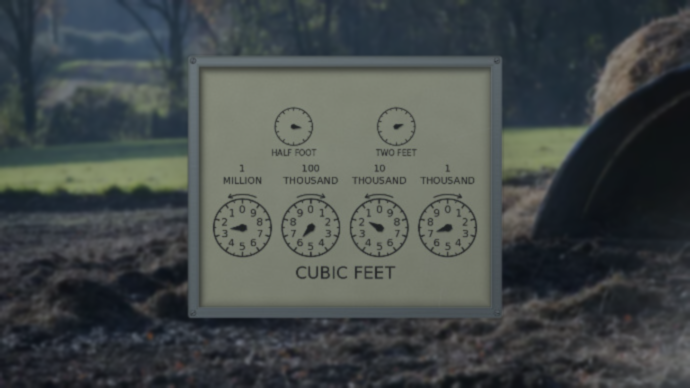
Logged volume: 261700 (ft³)
